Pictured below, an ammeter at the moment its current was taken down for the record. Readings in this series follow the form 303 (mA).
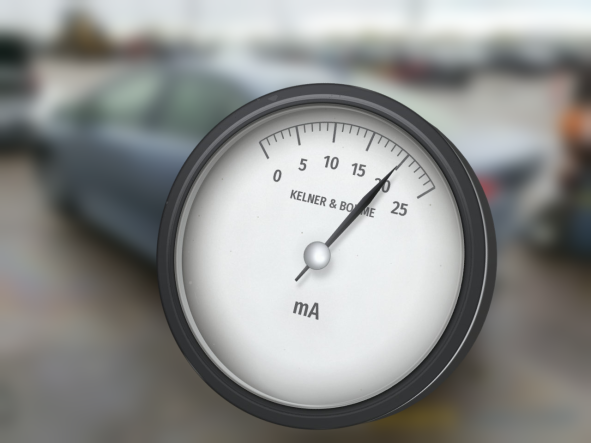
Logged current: 20 (mA)
